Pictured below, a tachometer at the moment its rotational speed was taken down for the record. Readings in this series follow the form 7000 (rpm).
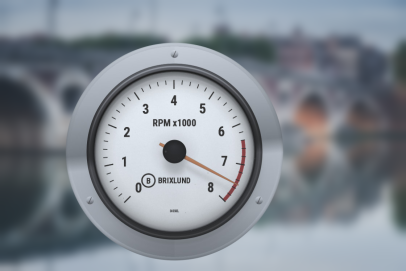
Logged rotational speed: 7500 (rpm)
